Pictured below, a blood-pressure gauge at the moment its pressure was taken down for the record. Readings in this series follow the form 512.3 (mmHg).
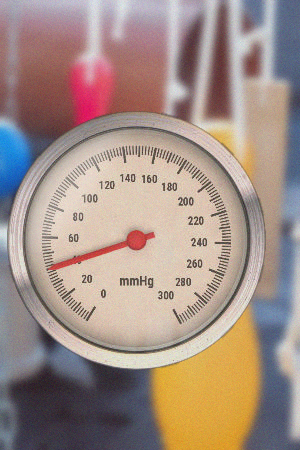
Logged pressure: 40 (mmHg)
